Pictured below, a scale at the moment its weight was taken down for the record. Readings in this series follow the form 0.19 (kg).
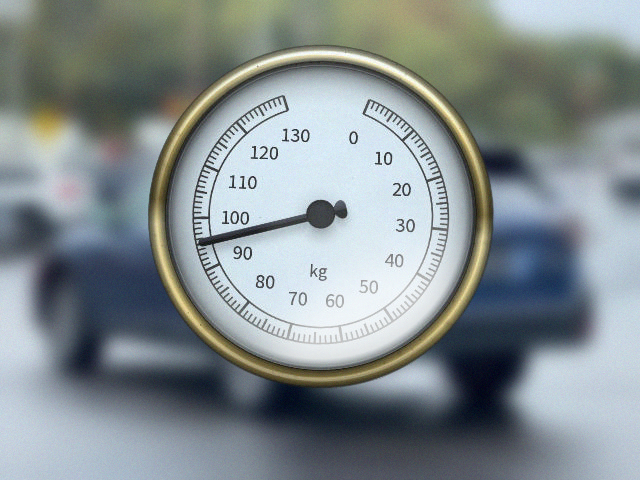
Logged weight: 95 (kg)
